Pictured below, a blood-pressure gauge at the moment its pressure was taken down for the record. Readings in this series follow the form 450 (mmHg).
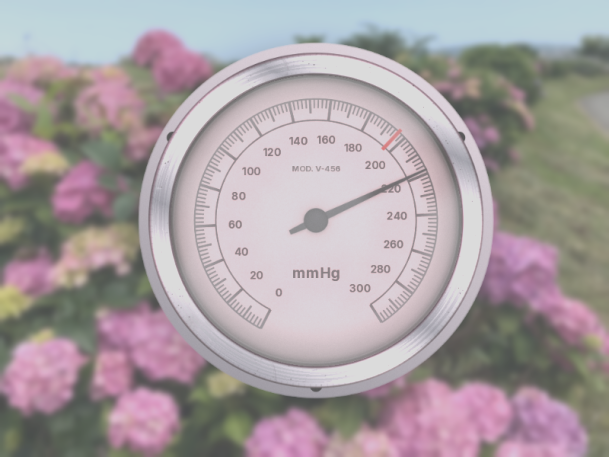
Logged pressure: 218 (mmHg)
